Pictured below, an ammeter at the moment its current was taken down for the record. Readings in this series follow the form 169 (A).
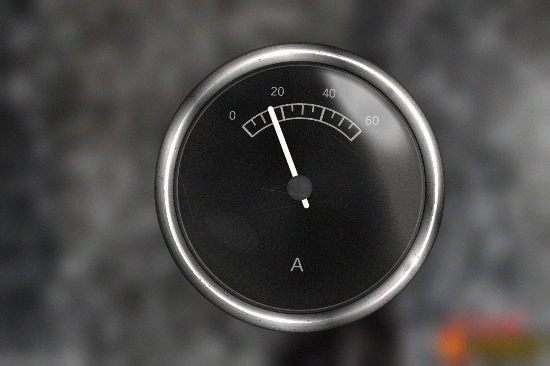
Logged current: 15 (A)
